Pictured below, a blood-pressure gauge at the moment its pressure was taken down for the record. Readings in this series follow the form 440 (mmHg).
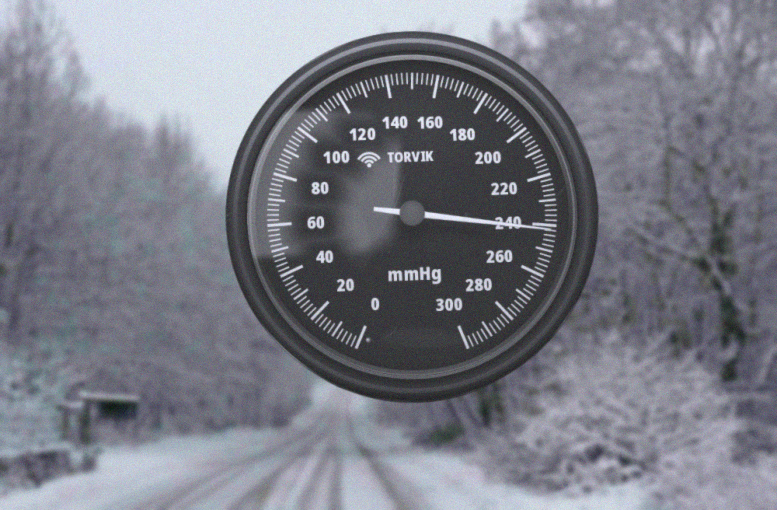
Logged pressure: 242 (mmHg)
